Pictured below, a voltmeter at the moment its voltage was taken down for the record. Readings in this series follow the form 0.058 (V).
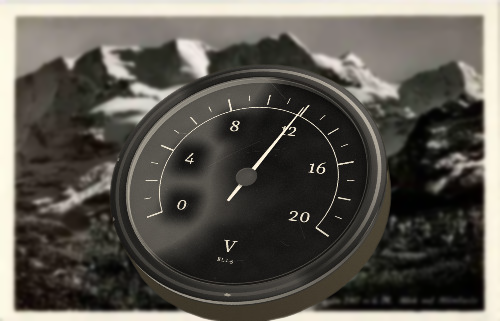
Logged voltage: 12 (V)
